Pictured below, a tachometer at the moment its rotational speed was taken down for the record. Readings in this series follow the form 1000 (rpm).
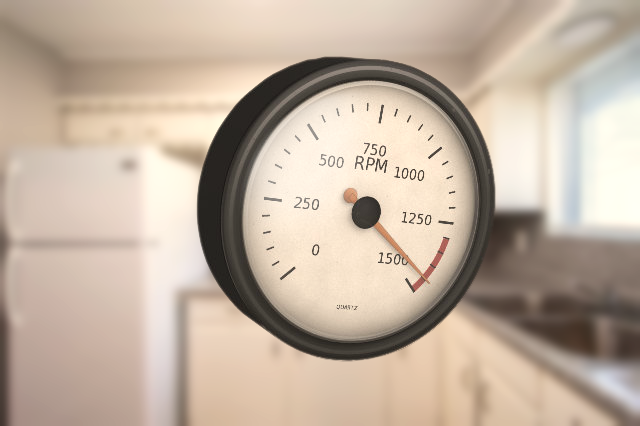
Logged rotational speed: 1450 (rpm)
